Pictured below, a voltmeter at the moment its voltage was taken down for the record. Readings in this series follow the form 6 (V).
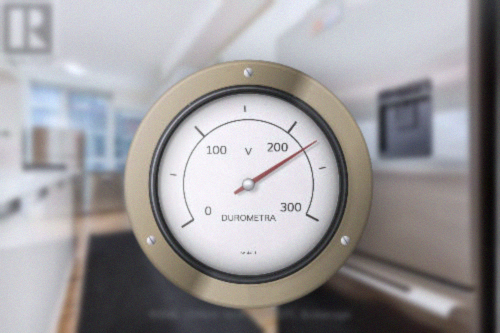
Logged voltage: 225 (V)
